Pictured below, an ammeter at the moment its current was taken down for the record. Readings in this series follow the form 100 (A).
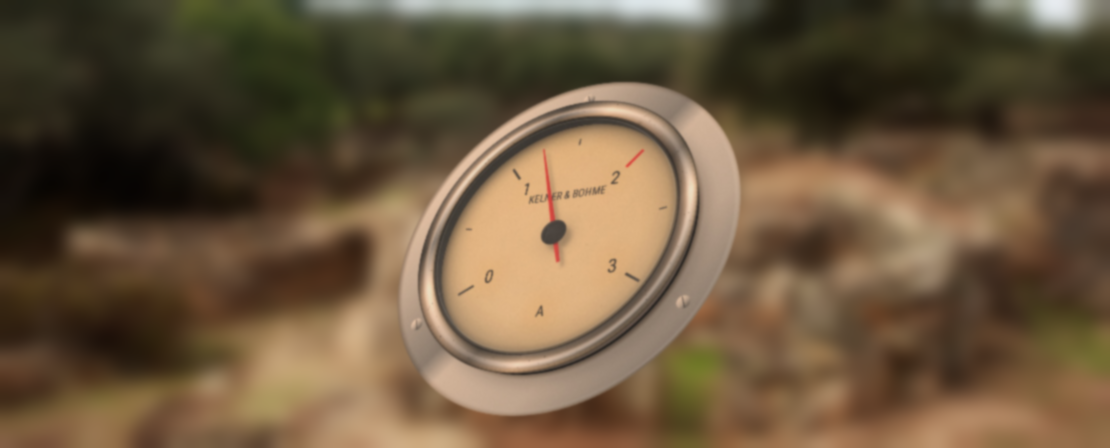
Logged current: 1.25 (A)
